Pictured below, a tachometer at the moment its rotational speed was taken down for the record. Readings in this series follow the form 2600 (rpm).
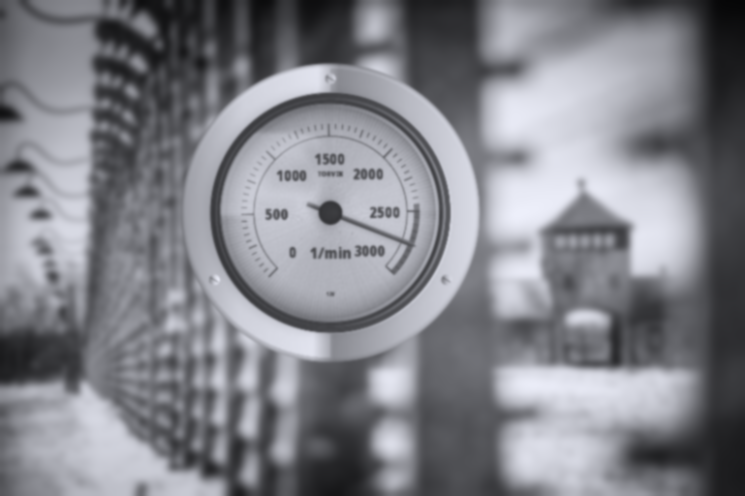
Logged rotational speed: 2750 (rpm)
